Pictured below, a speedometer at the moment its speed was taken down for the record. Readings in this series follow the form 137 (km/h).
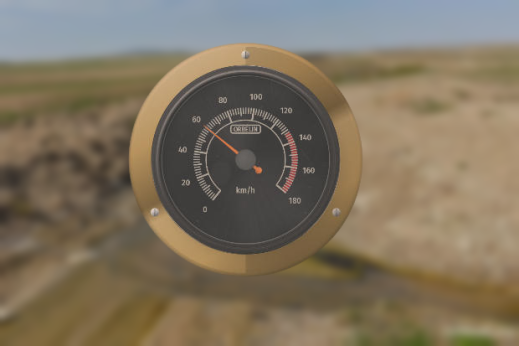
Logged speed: 60 (km/h)
